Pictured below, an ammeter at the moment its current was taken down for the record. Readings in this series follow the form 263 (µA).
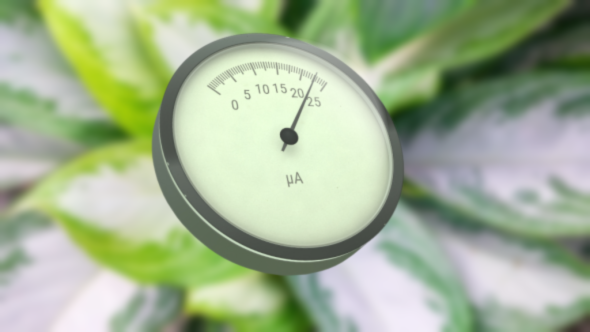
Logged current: 22.5 (µA)
